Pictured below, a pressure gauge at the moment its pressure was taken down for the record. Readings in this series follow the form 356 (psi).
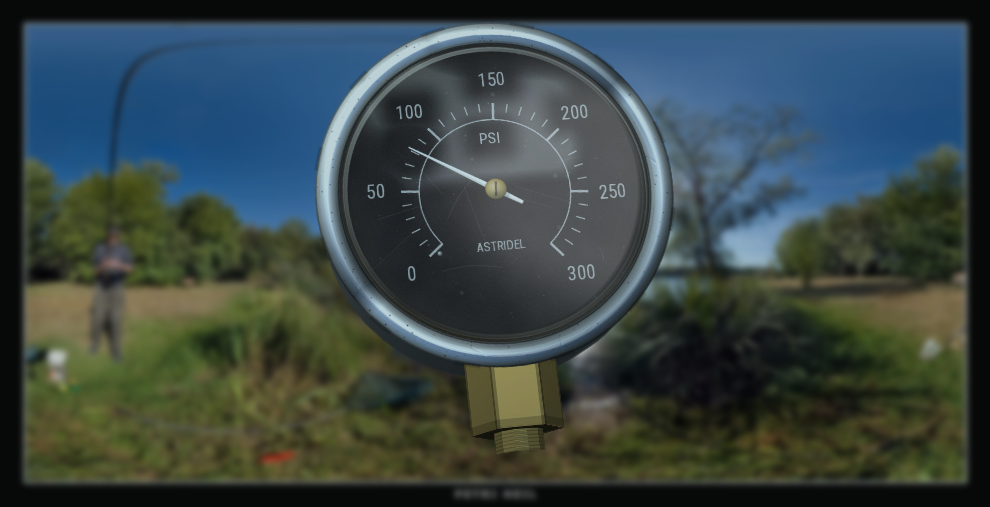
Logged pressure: 80 (psi)
